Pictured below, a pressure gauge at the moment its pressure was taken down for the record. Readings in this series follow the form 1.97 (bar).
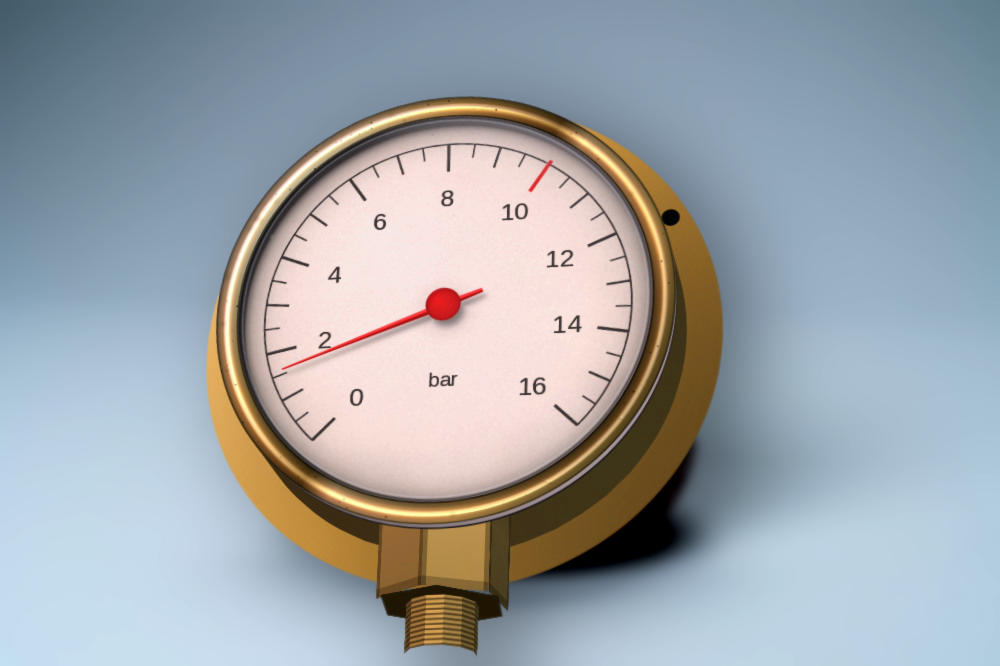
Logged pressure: 1.5 (bar)
